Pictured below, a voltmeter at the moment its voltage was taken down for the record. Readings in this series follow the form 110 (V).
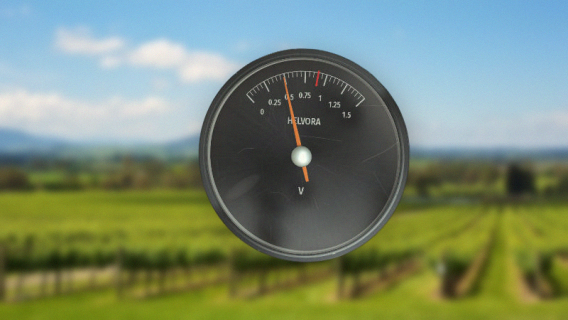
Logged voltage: 0.5 (V)
